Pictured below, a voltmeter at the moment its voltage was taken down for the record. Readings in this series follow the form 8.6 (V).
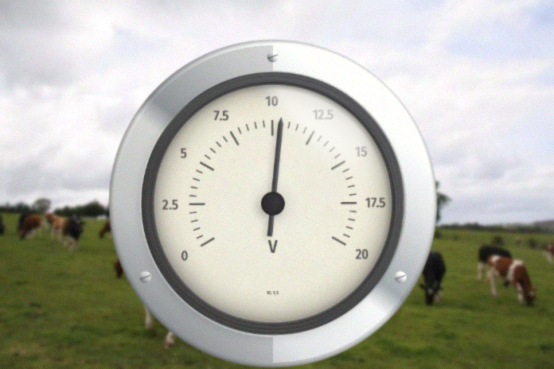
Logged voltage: 10.5 (V)
